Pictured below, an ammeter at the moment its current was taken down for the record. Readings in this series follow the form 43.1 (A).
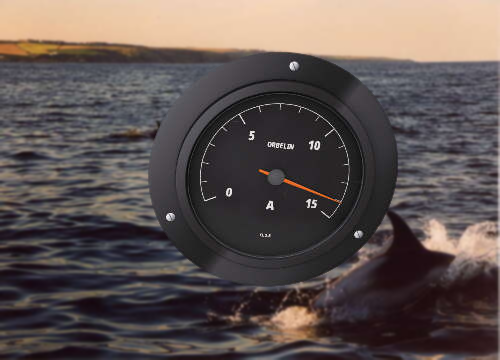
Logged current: 14 (A)
